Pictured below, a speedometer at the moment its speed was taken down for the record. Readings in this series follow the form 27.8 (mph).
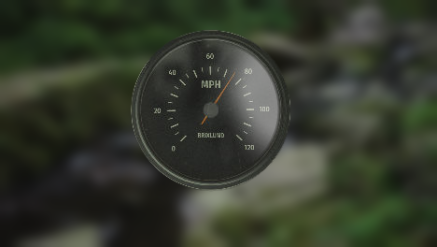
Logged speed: 75 (mph)
